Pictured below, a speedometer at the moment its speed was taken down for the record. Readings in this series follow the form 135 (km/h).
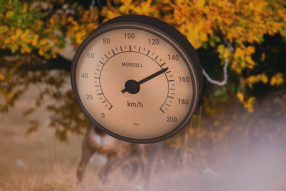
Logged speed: 145 (km/h)
